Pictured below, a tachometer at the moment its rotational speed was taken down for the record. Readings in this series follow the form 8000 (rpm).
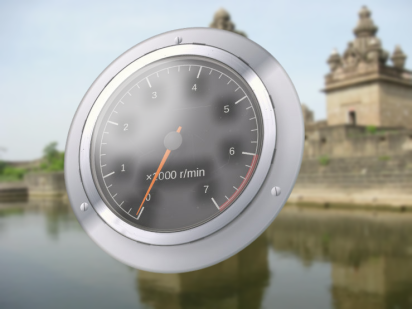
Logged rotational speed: 0 (rpm)
